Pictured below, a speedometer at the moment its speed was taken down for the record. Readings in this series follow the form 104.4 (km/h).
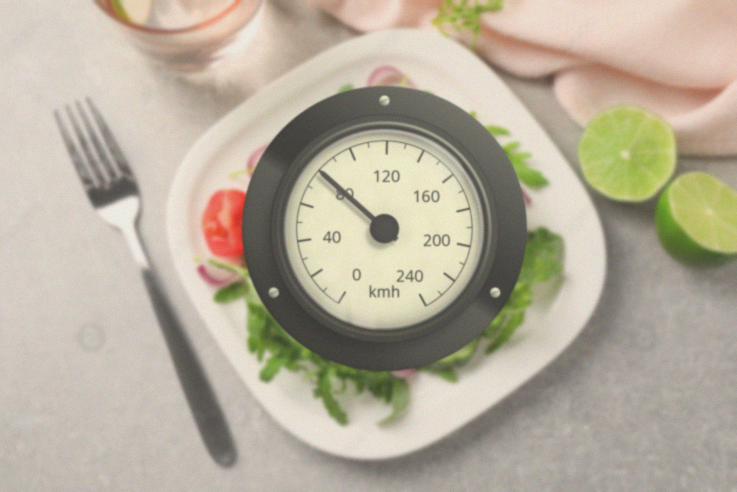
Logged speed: 80 (km/h)
